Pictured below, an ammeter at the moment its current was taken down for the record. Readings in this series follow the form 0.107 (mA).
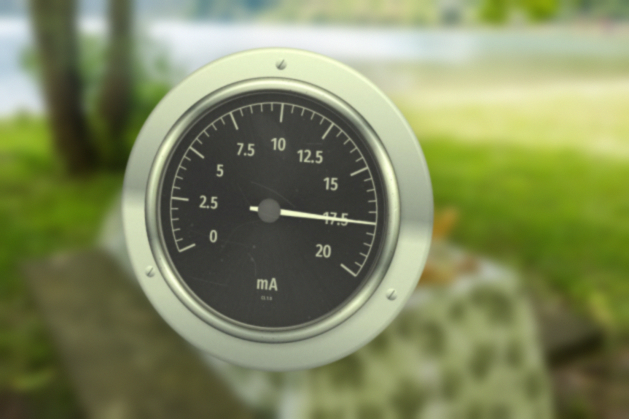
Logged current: 17.5 (mA)
